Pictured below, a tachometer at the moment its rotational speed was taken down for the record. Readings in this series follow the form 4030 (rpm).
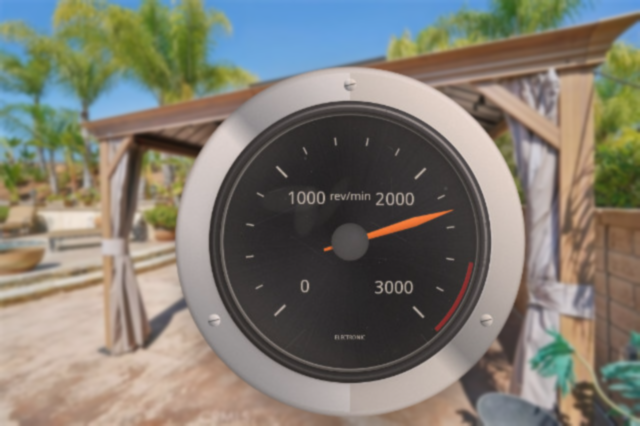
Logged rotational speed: 2300 (rpm)
